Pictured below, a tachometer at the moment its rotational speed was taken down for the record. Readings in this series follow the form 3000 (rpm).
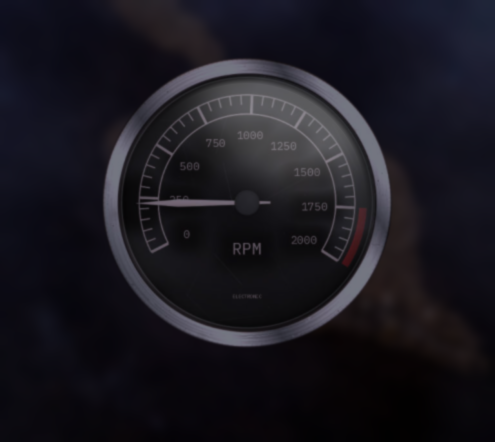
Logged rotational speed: 225 (rpm)
